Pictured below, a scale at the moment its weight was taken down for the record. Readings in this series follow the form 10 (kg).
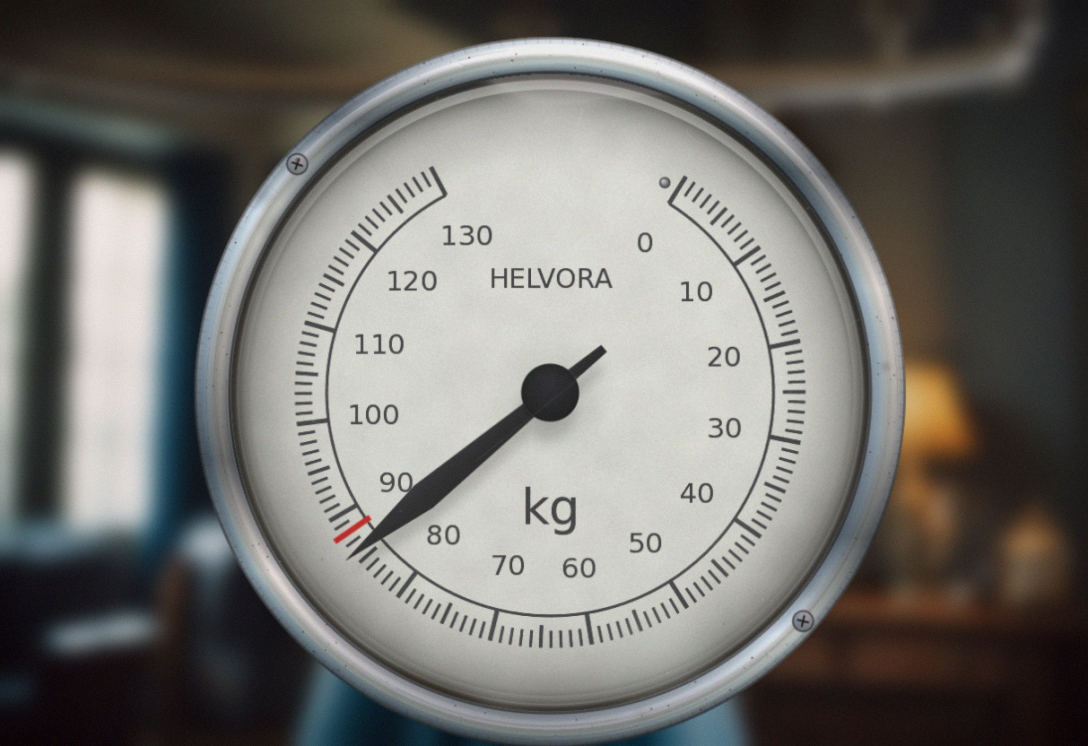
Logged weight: 86 (kg)
